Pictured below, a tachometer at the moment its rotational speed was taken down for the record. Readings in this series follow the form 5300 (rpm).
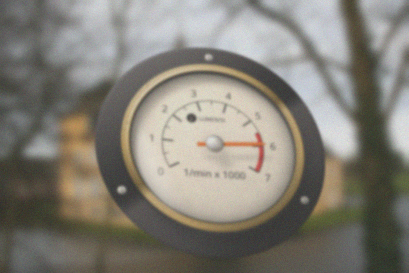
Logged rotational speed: 6000 (rpm)
